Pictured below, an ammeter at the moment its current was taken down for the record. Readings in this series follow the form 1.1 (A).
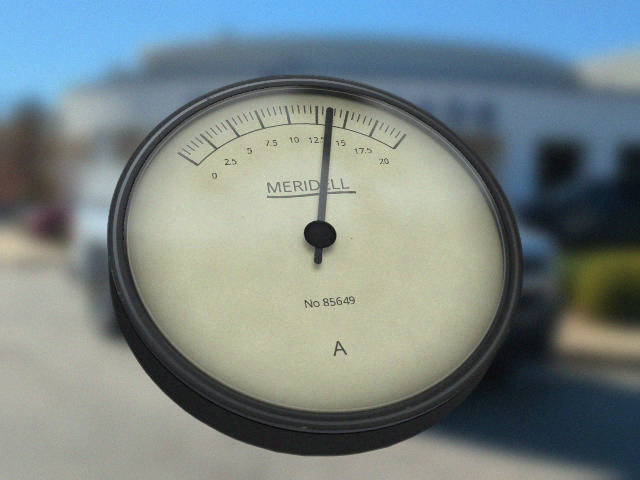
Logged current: 13.5 (A)
